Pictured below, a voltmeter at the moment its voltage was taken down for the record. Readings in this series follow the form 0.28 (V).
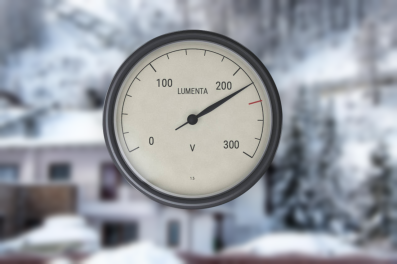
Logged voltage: 220 (V)
